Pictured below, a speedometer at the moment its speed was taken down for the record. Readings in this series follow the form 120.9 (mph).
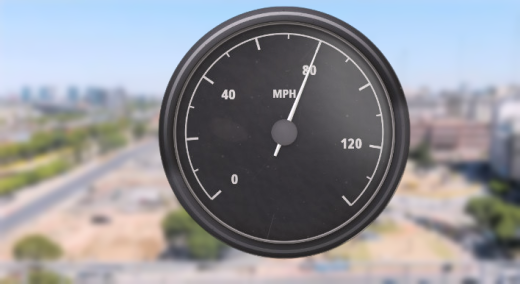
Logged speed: 80 (mph)
